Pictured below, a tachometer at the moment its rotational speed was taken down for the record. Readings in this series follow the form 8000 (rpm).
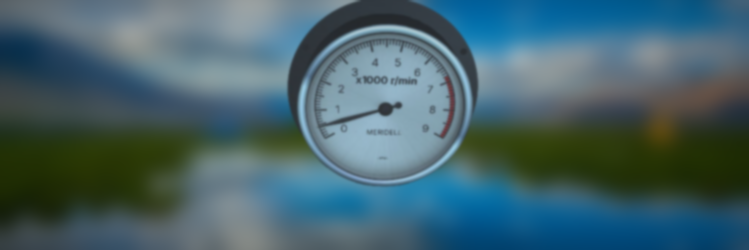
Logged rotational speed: 500 (rpm)
